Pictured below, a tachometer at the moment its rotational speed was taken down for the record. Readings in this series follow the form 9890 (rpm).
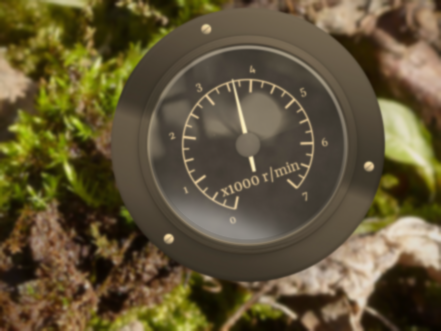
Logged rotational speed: 3625 (rpm)
